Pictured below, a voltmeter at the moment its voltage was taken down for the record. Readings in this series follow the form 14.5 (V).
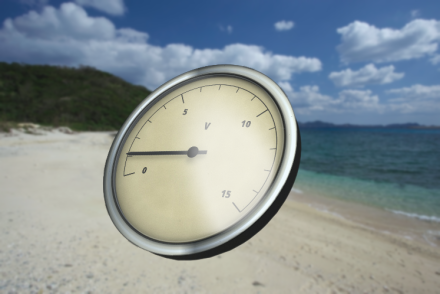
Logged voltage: 1 (V)
